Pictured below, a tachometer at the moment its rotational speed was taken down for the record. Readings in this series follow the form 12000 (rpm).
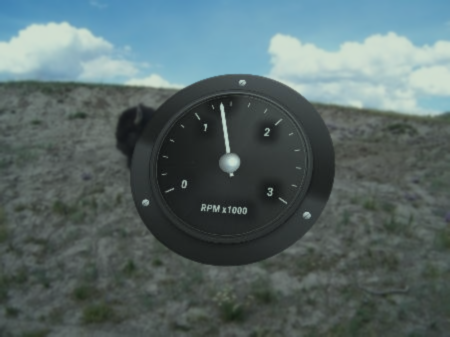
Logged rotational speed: 1300 (rpm)
